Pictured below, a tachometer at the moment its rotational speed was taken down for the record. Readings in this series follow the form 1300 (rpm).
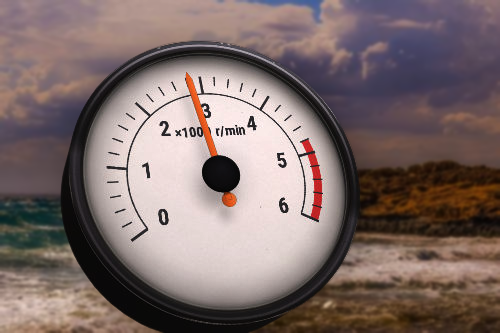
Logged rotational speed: 2800 (rpm)
